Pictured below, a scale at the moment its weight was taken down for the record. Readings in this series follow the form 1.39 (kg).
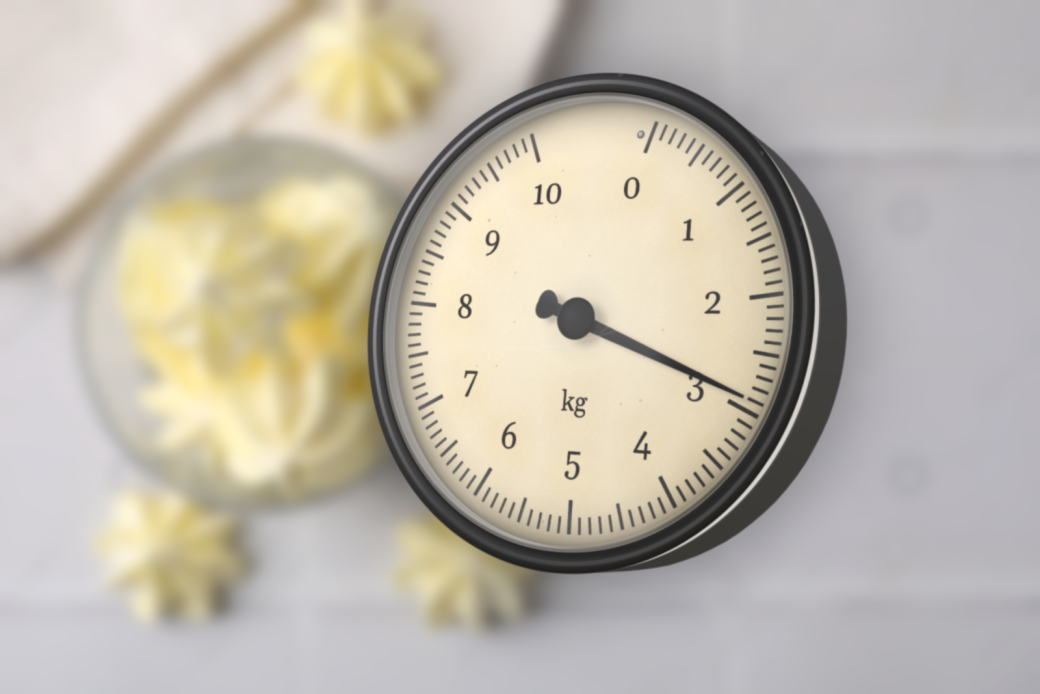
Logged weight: 2.9 (kg)
